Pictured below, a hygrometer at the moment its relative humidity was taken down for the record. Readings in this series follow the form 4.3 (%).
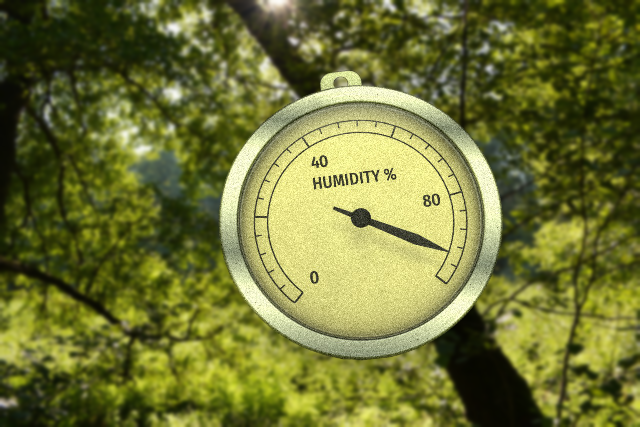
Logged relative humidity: 94 (%)
